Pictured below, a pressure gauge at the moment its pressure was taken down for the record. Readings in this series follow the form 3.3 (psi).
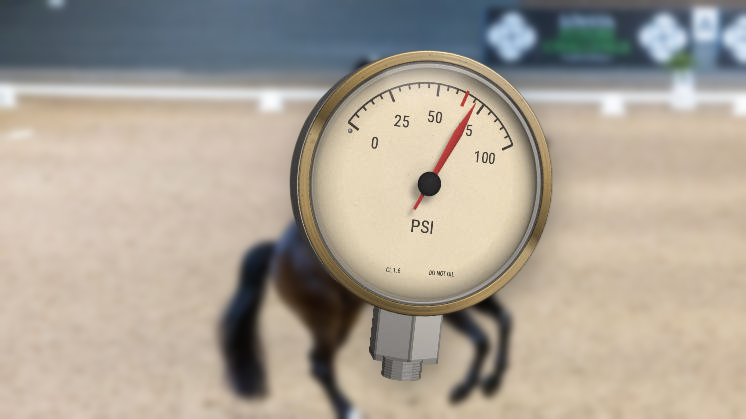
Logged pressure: 70 (psi)
